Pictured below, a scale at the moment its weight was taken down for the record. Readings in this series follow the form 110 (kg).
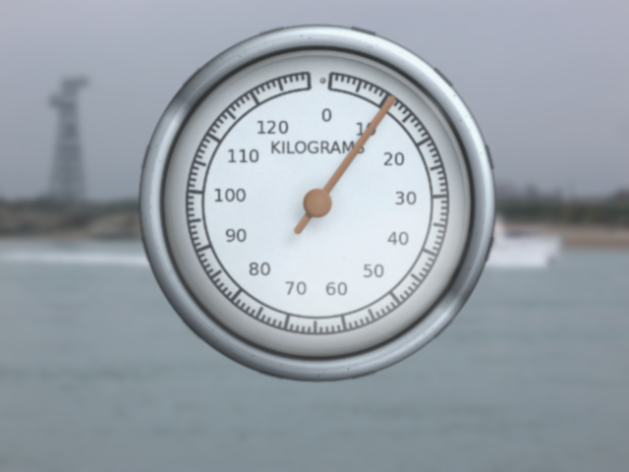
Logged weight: 11 (kg)
